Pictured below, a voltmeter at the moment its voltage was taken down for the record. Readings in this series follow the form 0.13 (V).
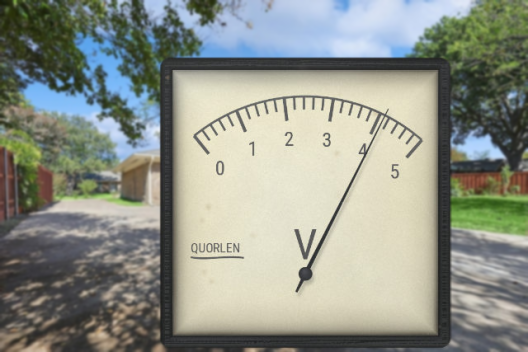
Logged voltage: 4.1 (V)
